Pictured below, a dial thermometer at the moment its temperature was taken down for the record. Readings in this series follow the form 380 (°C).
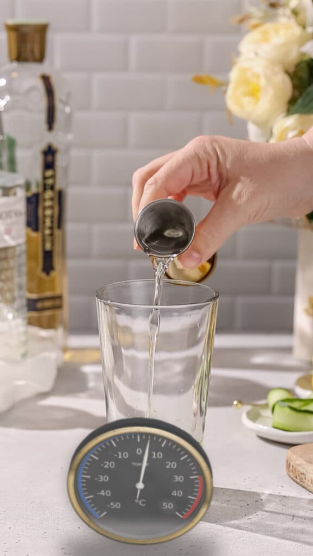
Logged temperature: 4 (°C)
